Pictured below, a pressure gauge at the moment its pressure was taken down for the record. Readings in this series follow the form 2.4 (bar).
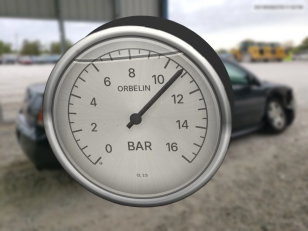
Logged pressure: 10.75 (bar)
